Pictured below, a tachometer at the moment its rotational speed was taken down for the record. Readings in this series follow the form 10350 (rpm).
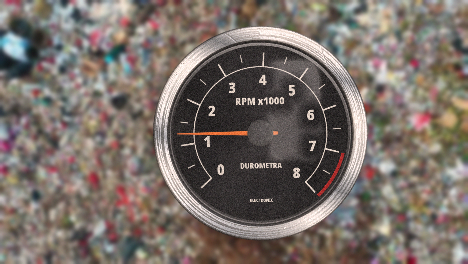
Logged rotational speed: 1250 (rpm)
